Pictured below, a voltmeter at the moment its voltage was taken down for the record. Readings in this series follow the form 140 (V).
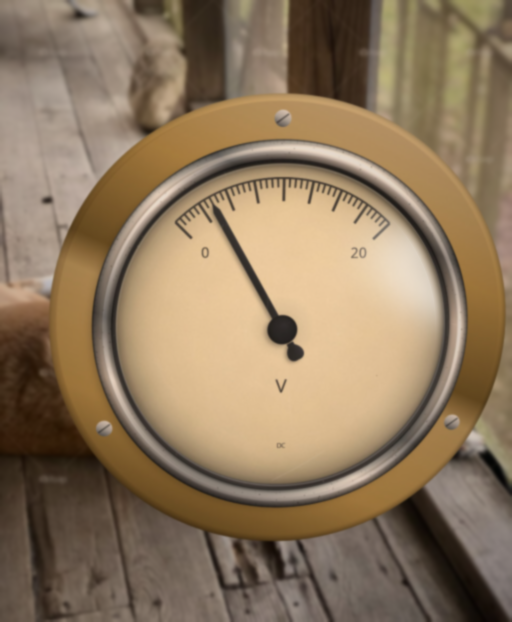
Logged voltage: 3.5 (V)
